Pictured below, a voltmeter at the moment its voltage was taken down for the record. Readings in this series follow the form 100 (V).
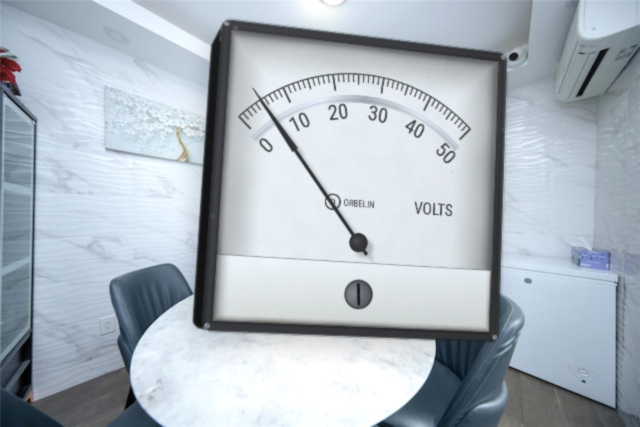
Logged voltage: 5 (V)
